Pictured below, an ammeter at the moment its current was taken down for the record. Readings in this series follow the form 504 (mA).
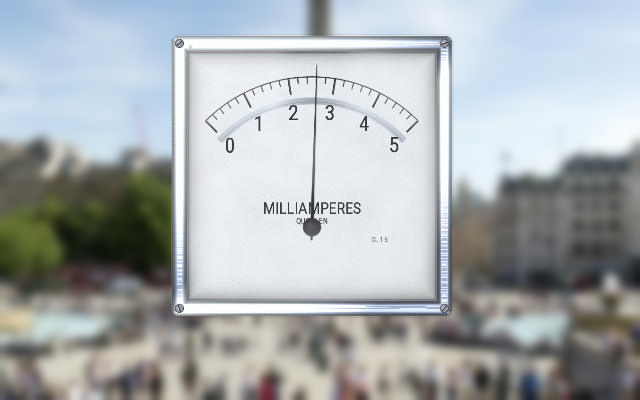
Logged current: 2.6 (mA)
